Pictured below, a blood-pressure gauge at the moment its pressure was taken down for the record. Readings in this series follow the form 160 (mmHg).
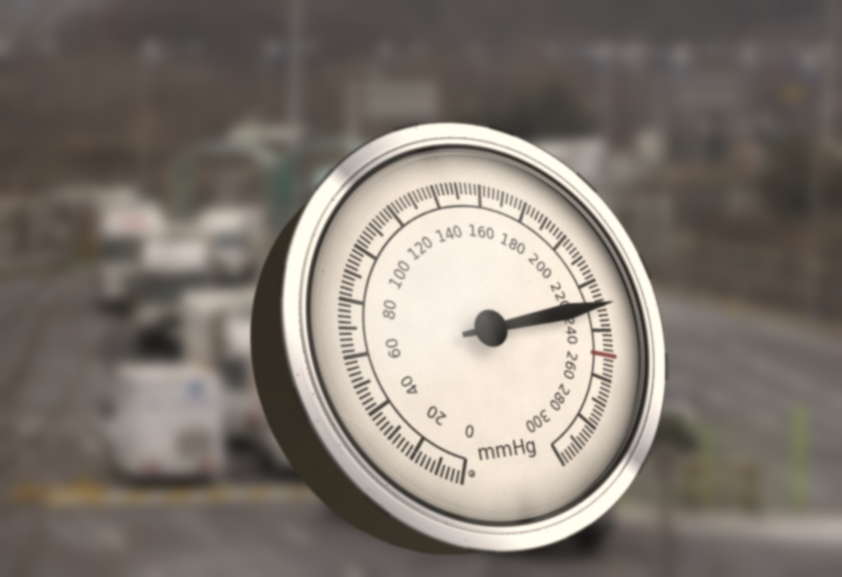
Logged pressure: 230 (mmHg)
